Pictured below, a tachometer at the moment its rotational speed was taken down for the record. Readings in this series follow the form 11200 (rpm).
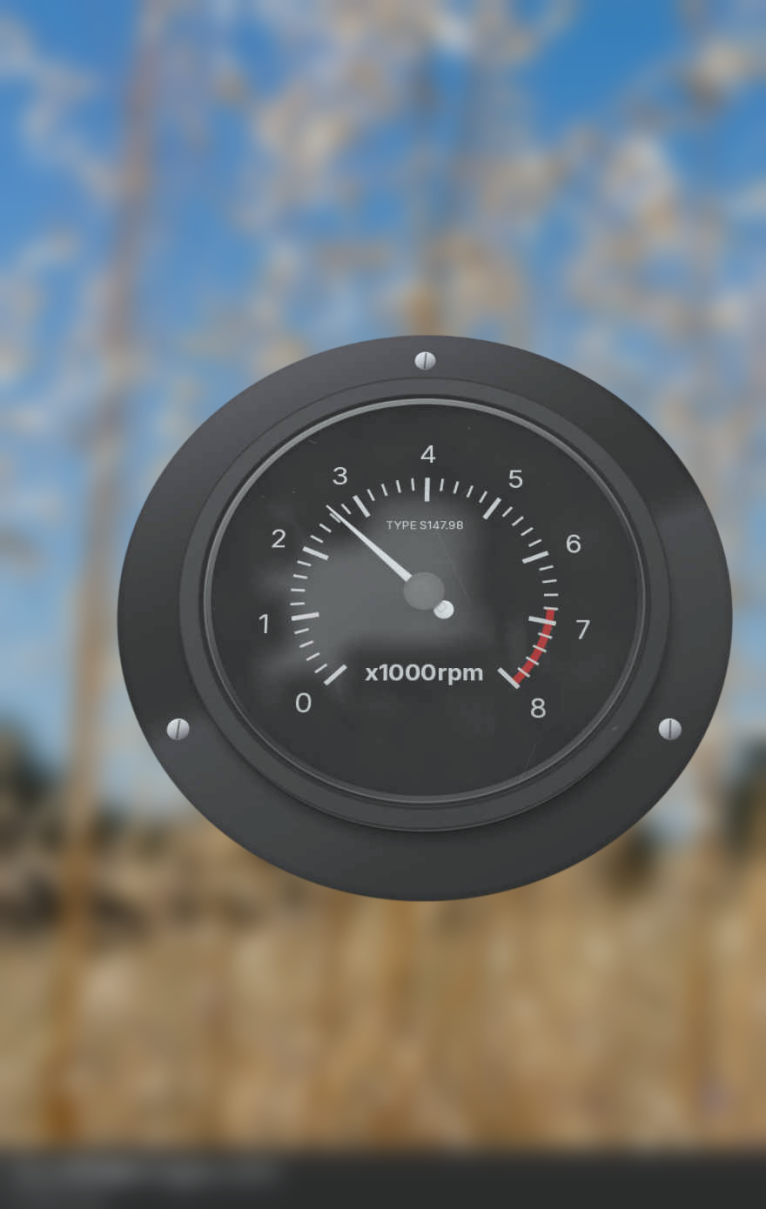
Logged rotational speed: 2600 (rpm)
